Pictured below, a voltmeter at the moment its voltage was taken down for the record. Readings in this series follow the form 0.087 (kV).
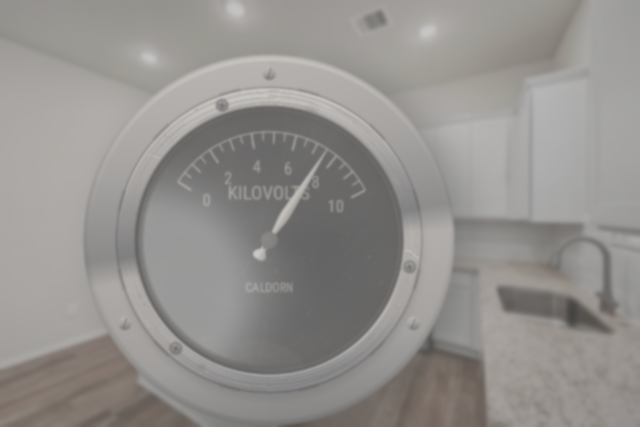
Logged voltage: 7.5 (kV)
